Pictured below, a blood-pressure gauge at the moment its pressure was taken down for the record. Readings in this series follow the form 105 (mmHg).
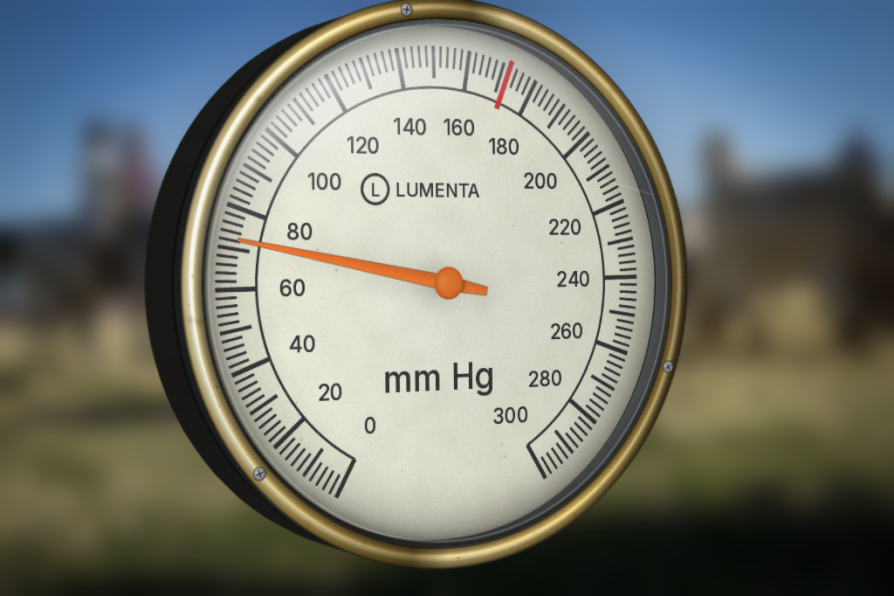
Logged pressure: 72 (mmHg)
